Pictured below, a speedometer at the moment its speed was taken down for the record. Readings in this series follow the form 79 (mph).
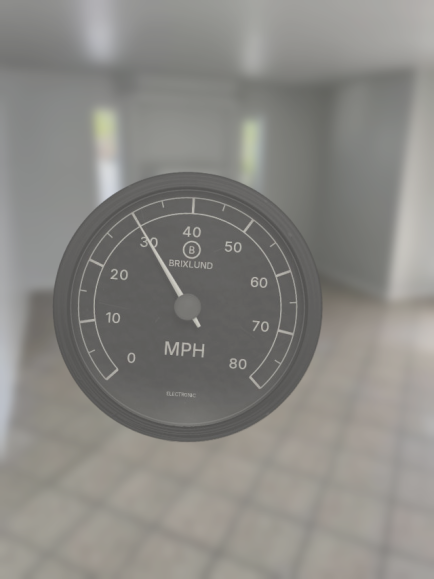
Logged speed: 30 (mph)
